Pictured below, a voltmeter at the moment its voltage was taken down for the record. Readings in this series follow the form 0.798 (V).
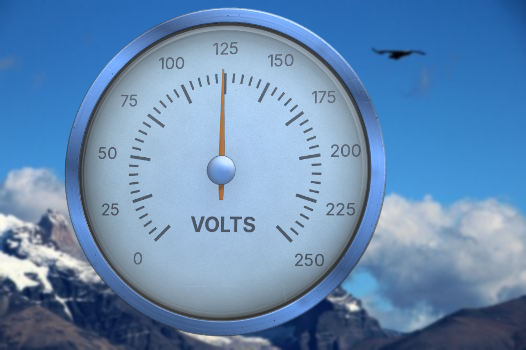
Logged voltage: 125 (V)
